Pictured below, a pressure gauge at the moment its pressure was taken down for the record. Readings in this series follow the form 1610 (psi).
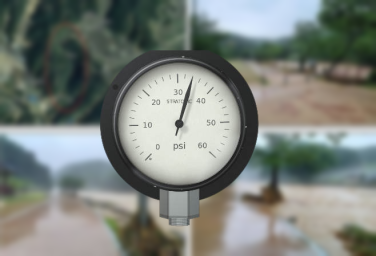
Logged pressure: 34 (psi)
